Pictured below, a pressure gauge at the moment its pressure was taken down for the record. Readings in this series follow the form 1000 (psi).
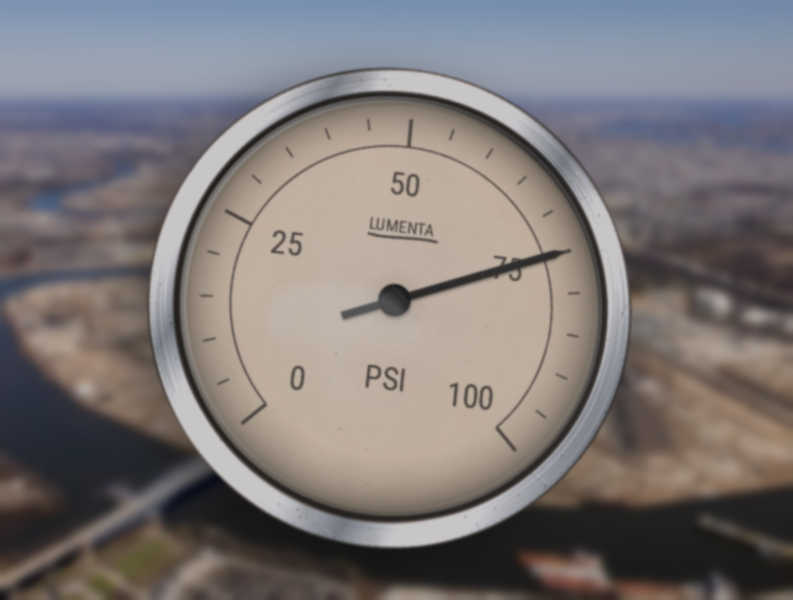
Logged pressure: 75 (psi)
